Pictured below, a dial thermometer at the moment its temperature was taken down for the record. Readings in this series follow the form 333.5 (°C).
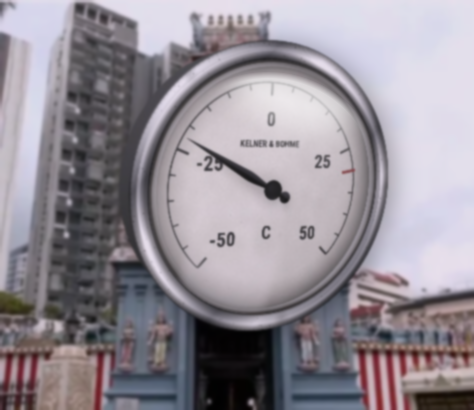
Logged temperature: -22.5 (°C)
